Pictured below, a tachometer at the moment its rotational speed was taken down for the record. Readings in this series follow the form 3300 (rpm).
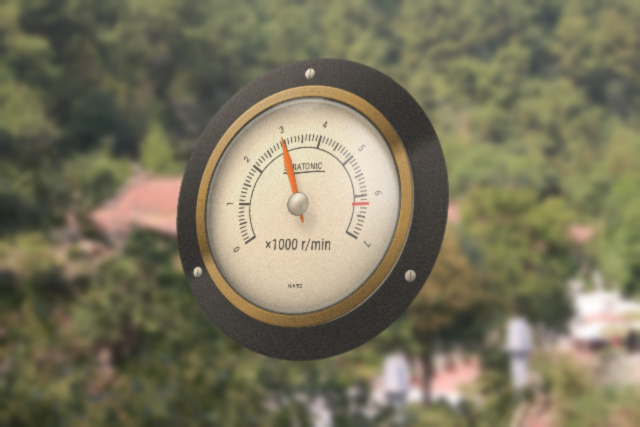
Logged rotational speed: 3000 (rpm)
